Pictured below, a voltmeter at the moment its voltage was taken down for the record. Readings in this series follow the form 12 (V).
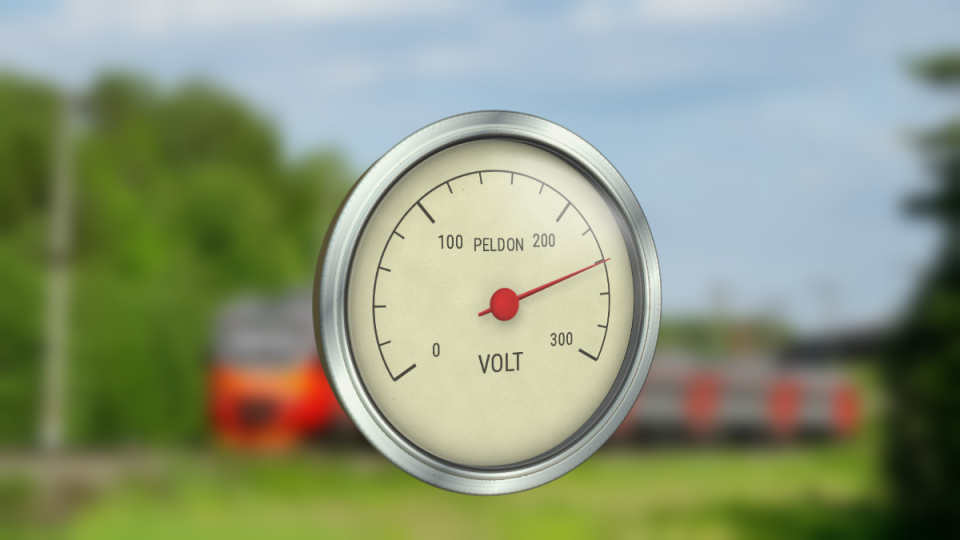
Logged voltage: 240 (V)
